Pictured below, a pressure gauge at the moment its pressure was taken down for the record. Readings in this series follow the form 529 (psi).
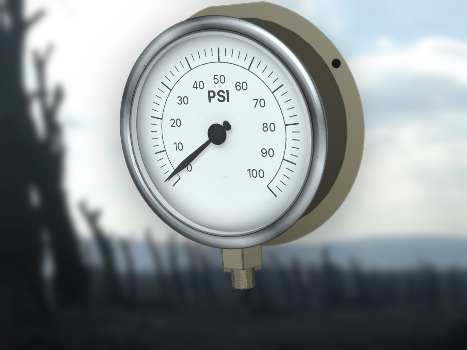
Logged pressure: 2 (psi)
